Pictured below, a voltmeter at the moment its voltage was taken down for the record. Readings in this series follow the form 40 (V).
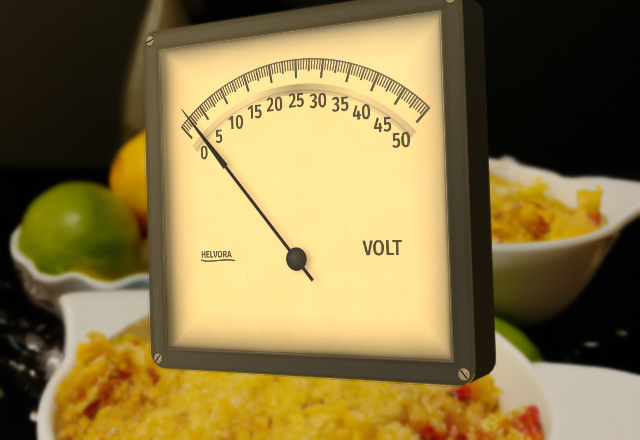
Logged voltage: 2.5 (V)
